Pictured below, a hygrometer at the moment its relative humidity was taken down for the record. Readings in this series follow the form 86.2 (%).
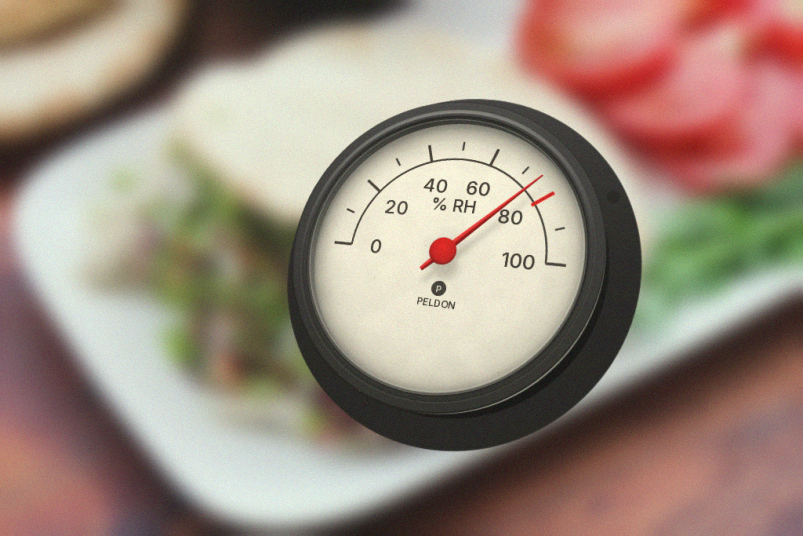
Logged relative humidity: 75 (%)
